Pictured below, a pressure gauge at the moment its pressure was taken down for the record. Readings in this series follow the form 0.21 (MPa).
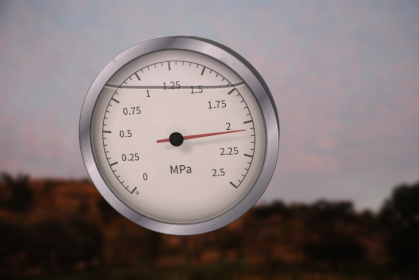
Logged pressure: 2.05 (MPa)
